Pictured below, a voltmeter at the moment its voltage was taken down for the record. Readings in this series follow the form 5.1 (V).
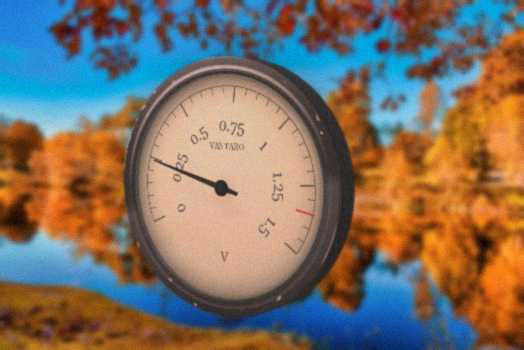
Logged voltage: 0.25 (V)
